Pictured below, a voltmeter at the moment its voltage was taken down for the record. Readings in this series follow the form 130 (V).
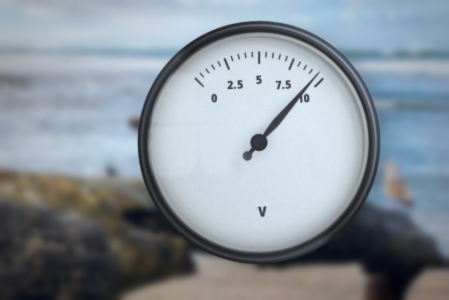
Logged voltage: 9.5 (V)
